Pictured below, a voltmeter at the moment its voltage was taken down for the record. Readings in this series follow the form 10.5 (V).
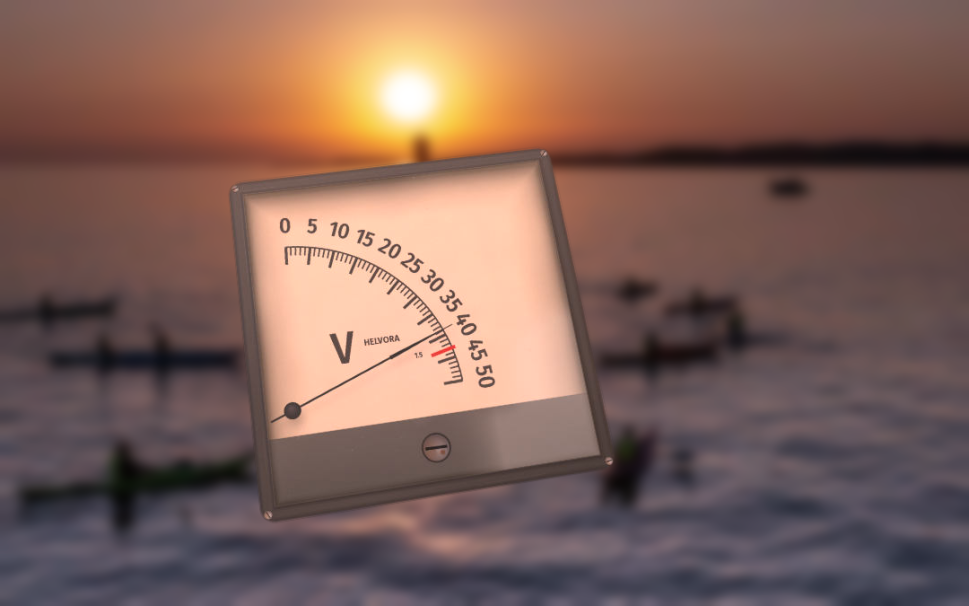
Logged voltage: 39 (V)
